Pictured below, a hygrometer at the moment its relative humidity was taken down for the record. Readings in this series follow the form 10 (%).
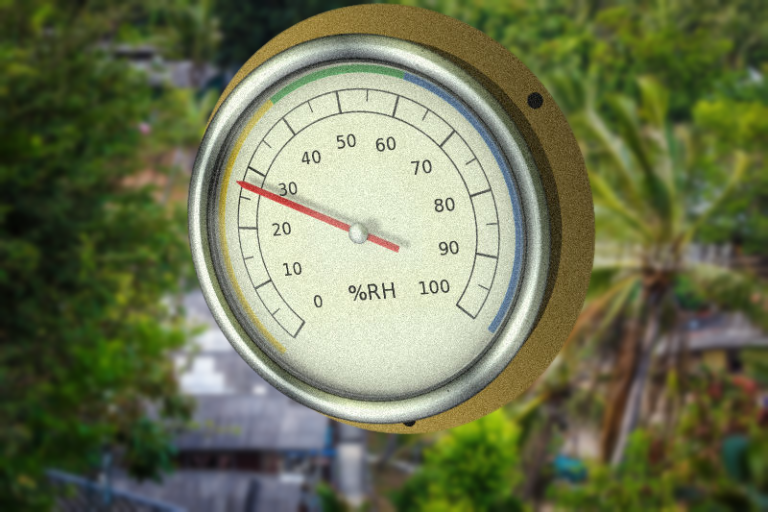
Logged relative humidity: 27.5 (%)
